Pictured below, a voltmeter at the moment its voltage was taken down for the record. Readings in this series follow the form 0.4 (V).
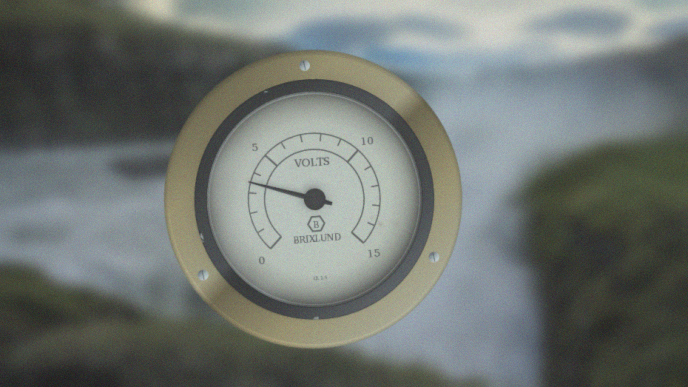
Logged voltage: 3.5 (V)
